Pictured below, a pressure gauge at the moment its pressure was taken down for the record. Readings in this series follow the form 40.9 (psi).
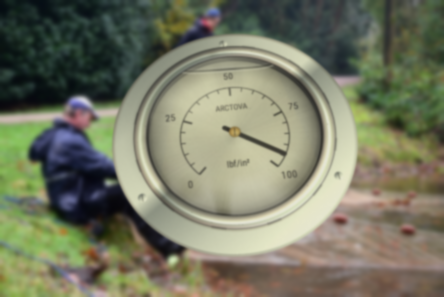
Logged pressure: 95 (psi)
